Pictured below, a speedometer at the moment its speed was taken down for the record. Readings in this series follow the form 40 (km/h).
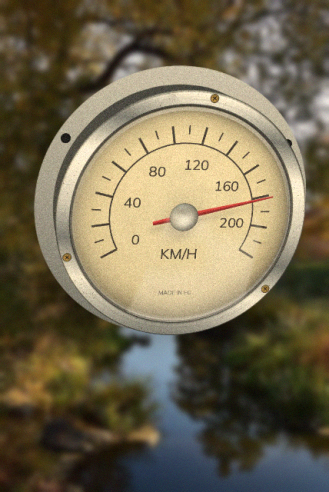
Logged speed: 180 (km/h)
